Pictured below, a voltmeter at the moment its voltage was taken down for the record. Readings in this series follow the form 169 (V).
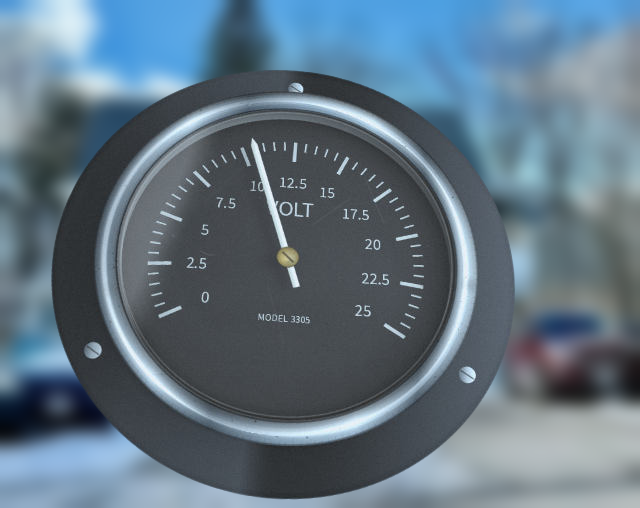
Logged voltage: 10.5 (V)
